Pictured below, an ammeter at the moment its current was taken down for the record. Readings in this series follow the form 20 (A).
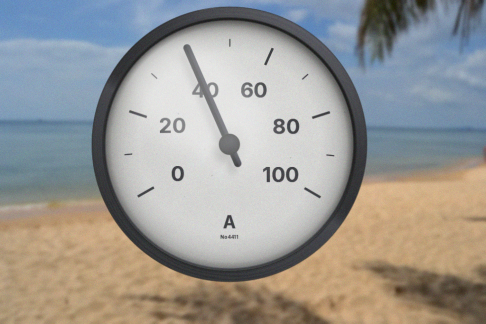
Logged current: 40 (A)
